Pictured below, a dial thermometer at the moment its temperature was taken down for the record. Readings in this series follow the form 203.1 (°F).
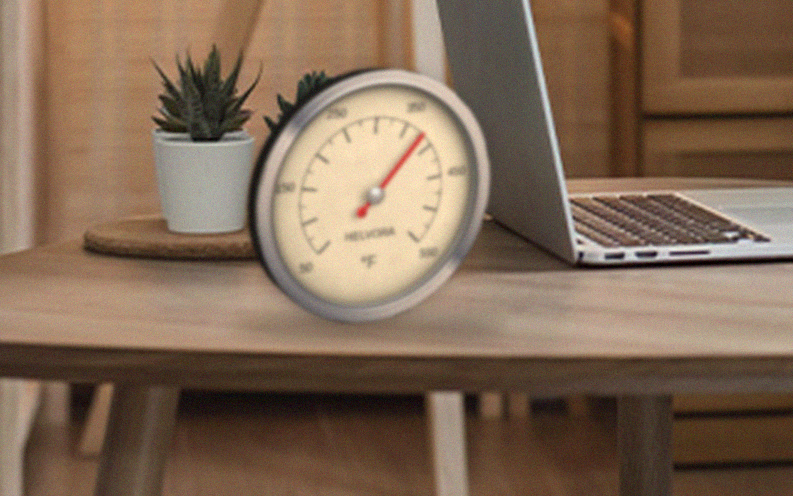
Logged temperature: 375 (°F)
